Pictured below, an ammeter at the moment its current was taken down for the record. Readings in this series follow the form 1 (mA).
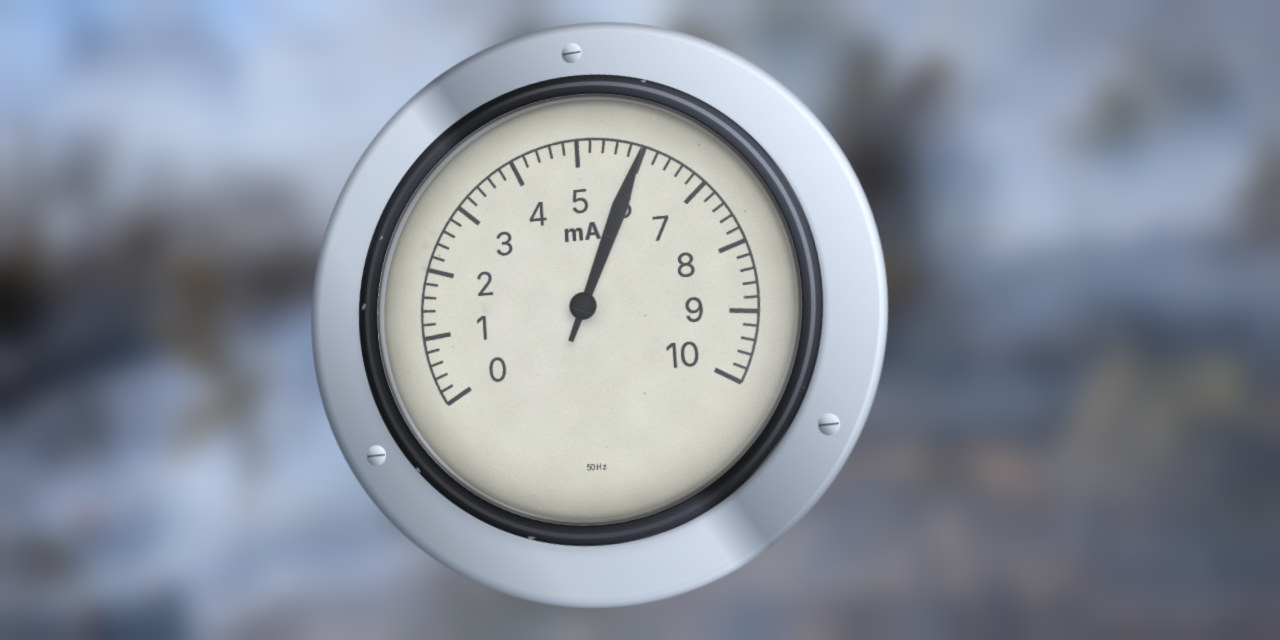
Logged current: 6 (mA)
